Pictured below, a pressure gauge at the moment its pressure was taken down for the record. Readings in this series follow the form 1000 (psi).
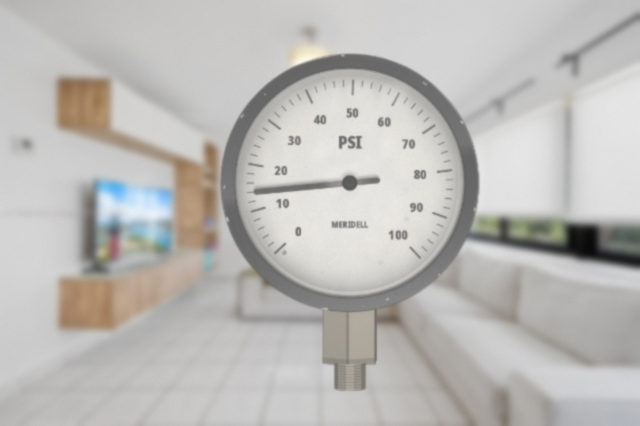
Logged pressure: 14 (psi)
